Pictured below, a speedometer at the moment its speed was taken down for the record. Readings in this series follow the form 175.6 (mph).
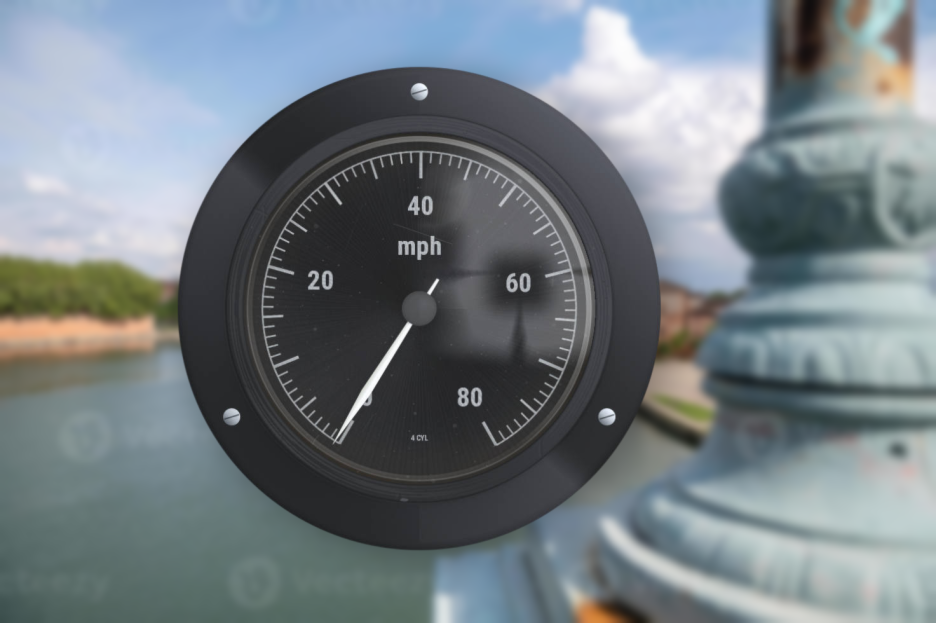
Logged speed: 0.5 (mph)
